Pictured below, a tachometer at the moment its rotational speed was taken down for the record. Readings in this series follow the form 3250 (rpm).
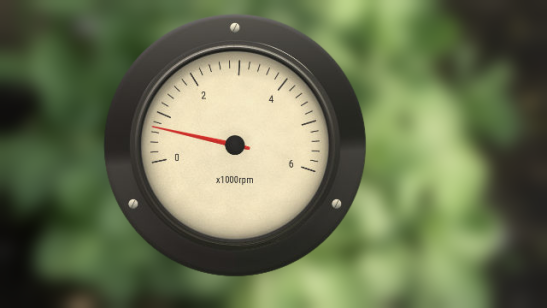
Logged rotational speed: 700 (rpm)
